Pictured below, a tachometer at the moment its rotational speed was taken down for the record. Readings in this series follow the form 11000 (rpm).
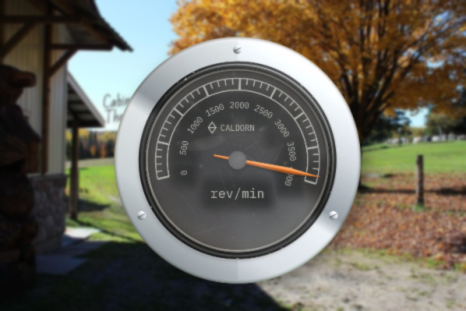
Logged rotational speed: 3900 (rpm)
